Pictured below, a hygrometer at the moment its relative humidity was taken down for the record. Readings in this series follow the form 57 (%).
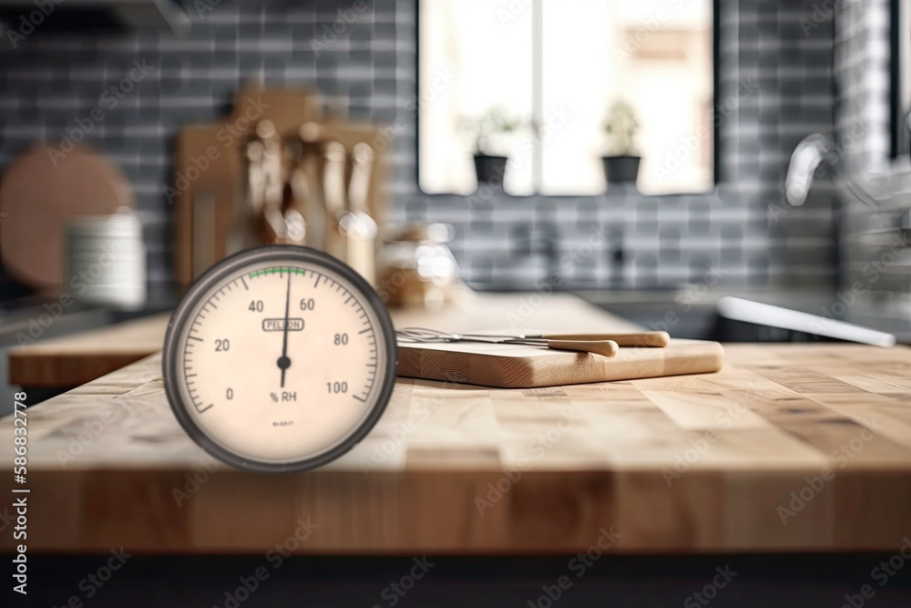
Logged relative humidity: 52 (%)
